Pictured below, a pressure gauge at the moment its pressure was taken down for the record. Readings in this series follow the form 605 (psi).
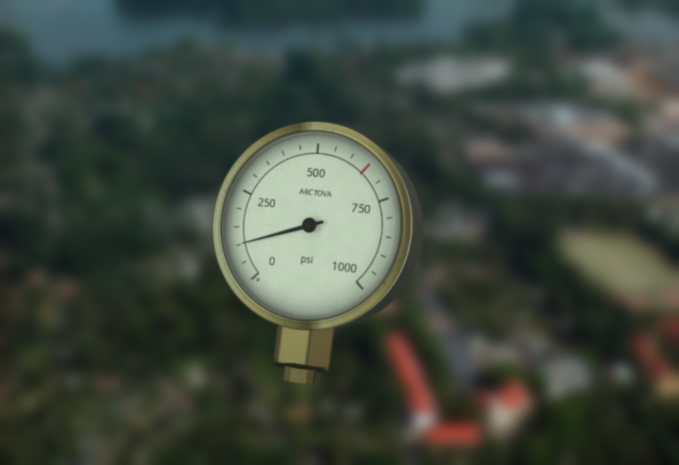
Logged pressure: 100 (psi)
